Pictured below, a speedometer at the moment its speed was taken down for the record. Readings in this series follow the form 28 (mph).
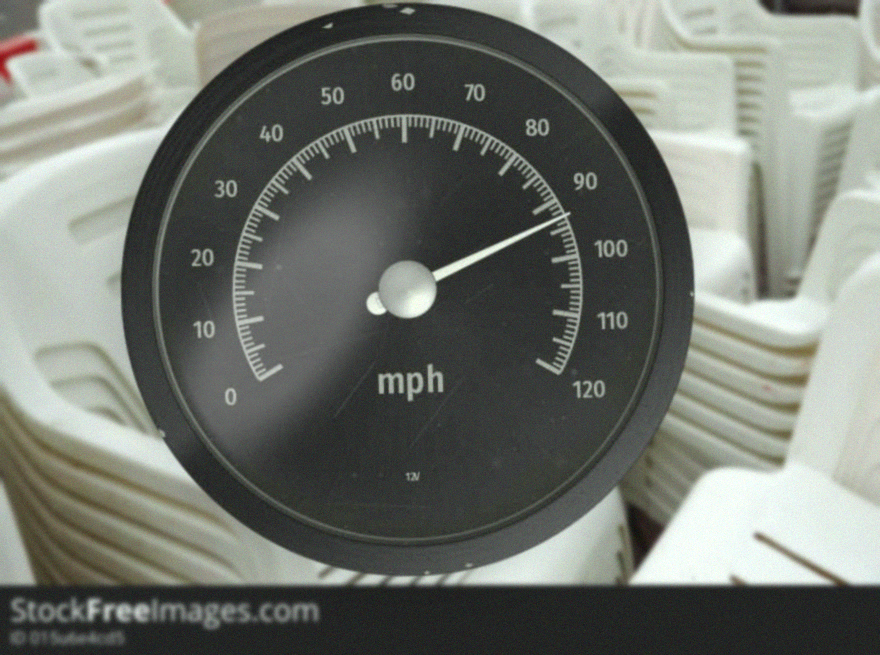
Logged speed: 93 (mph)
